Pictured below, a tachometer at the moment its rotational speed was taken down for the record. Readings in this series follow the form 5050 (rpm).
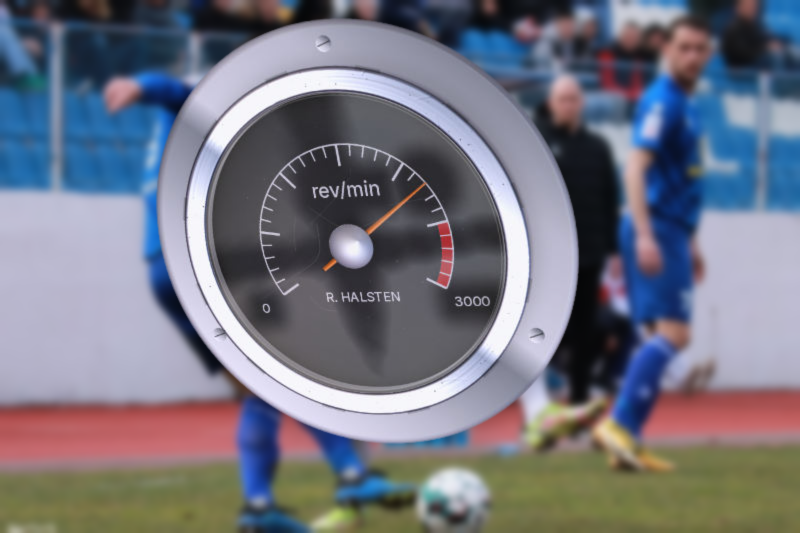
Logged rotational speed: 2200 (rpm)
